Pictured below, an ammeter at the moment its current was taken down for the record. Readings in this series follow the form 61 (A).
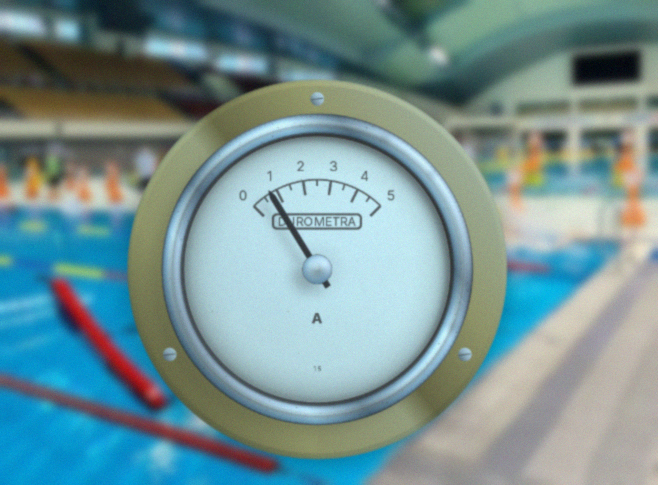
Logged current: 0.75 (A)
